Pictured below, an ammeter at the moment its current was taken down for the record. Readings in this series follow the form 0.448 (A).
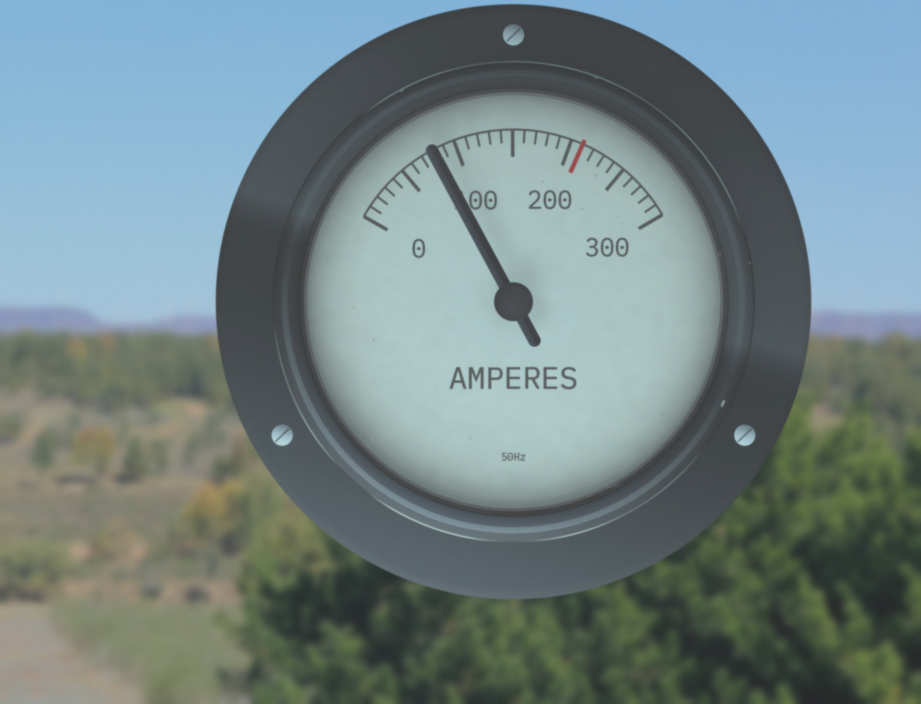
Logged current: 80 (A)
